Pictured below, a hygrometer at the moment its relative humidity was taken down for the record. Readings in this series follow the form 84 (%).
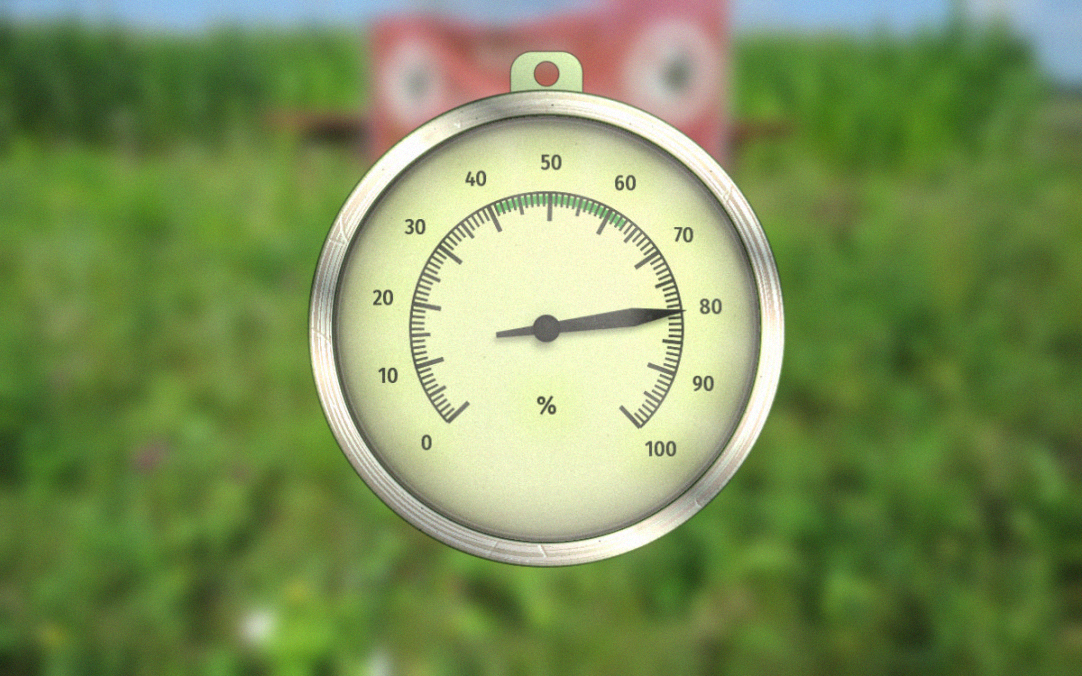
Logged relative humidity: 80 (%)
